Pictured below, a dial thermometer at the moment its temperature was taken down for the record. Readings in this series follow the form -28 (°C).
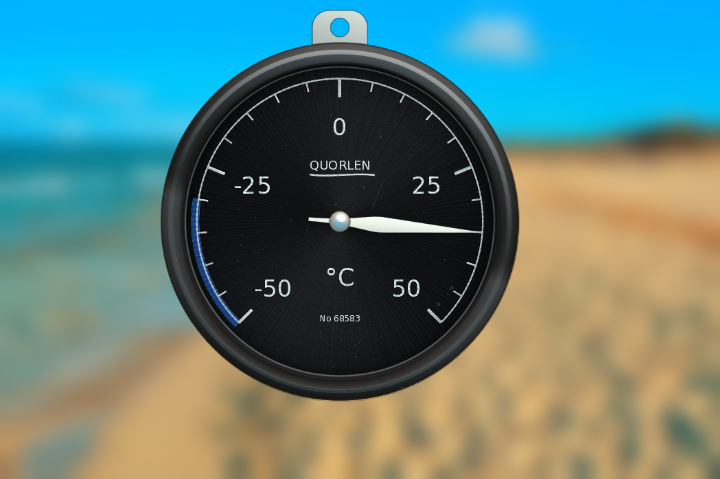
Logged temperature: 35 (°C)
